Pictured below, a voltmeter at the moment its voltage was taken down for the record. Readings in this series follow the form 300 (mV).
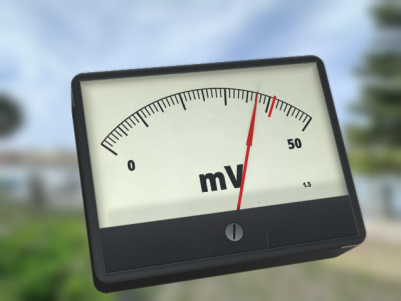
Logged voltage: 37 (mV)
